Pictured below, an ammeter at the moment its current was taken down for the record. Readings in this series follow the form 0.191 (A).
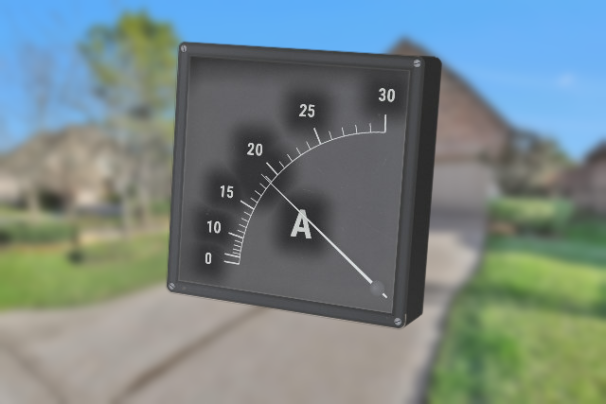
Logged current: 19 (A)
